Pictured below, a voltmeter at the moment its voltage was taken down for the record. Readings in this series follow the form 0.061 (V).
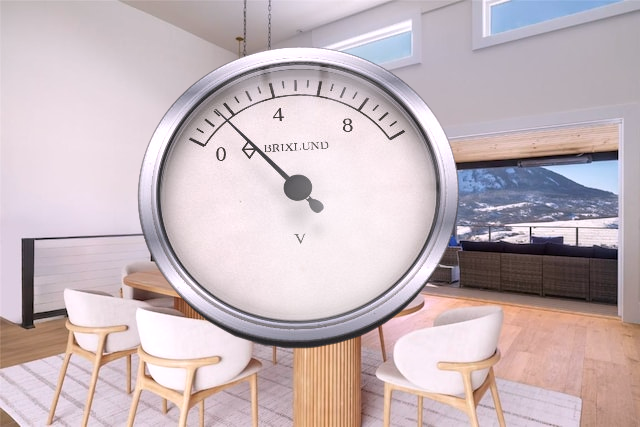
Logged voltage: 1.5 (V)
